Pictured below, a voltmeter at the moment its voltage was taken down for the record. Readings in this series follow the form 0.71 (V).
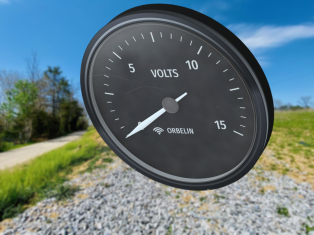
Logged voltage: 0 (V)
